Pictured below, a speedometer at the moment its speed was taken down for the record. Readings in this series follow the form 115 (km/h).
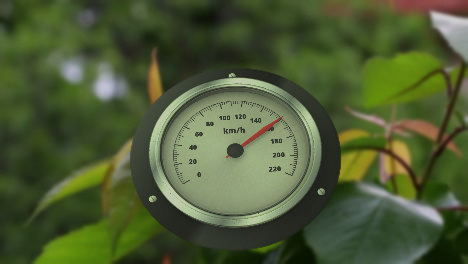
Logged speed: 160 (km/h)
